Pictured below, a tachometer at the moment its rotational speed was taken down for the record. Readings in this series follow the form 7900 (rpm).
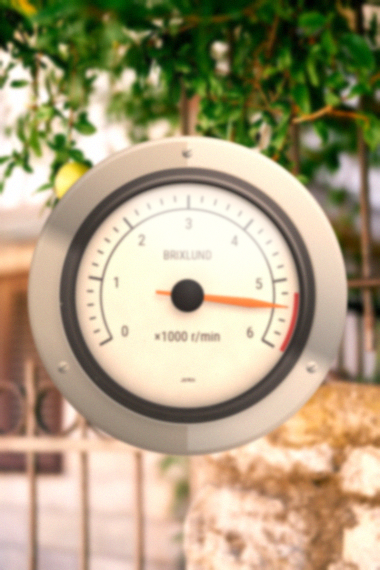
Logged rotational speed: 5400 (rpm)
